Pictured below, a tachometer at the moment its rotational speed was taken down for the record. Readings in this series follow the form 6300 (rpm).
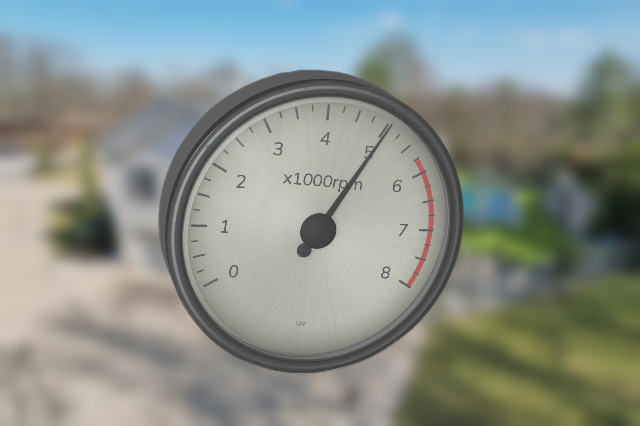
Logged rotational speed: 5000 (rpm)
